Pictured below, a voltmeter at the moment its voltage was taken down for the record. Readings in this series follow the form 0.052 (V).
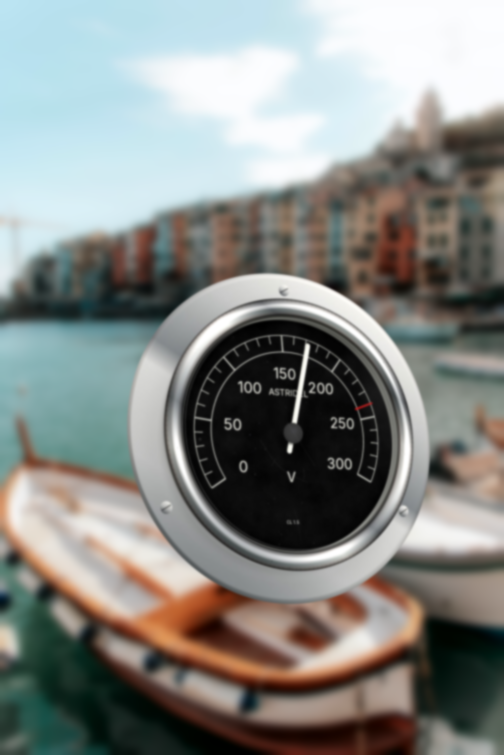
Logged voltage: 170 (V)
